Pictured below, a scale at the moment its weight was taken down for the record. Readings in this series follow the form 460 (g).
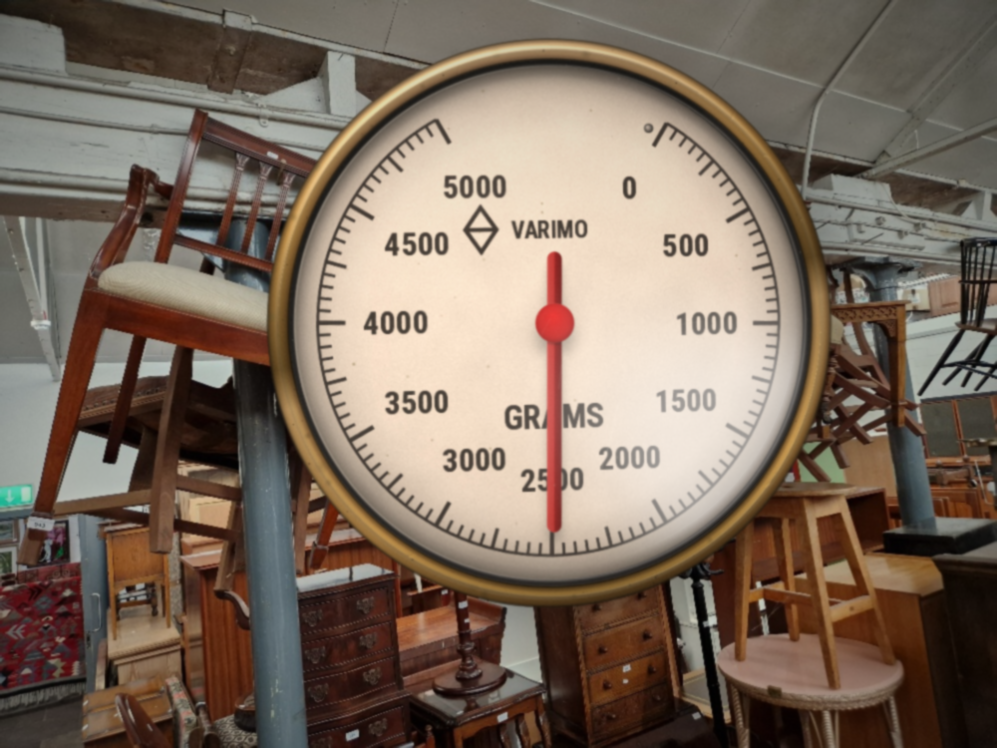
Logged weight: 2500 (g)
